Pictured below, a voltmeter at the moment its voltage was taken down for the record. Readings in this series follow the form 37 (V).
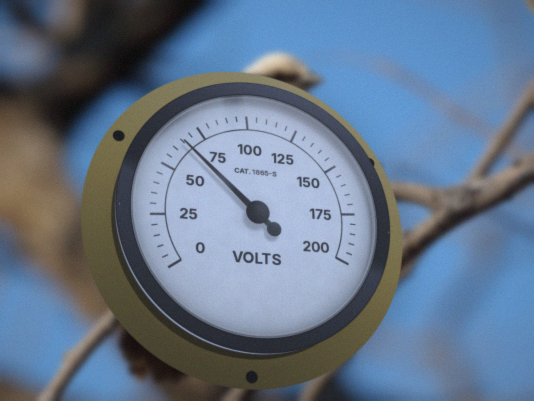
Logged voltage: 65 (V)
